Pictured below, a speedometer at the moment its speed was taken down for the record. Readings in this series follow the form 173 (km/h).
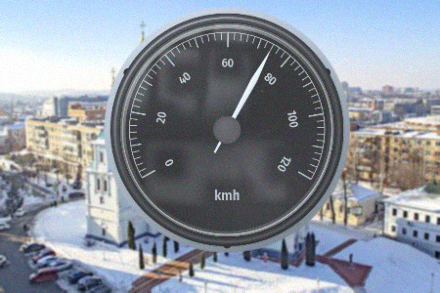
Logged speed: 74 (km/h)
